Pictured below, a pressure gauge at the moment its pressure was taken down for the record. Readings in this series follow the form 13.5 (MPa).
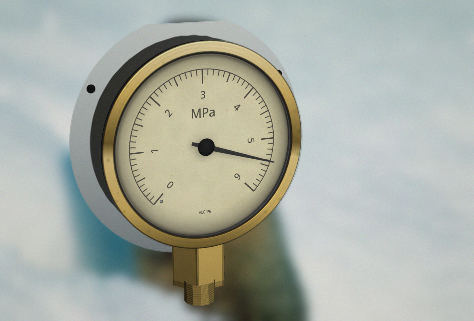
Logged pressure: 5.4 (MPa)
